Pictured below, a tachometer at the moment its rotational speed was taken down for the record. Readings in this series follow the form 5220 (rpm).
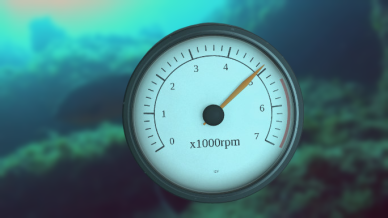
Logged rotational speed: 4900 (rpm)
